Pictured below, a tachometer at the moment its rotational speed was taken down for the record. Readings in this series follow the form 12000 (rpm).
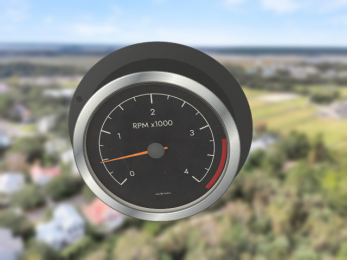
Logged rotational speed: 500 (rpm)
